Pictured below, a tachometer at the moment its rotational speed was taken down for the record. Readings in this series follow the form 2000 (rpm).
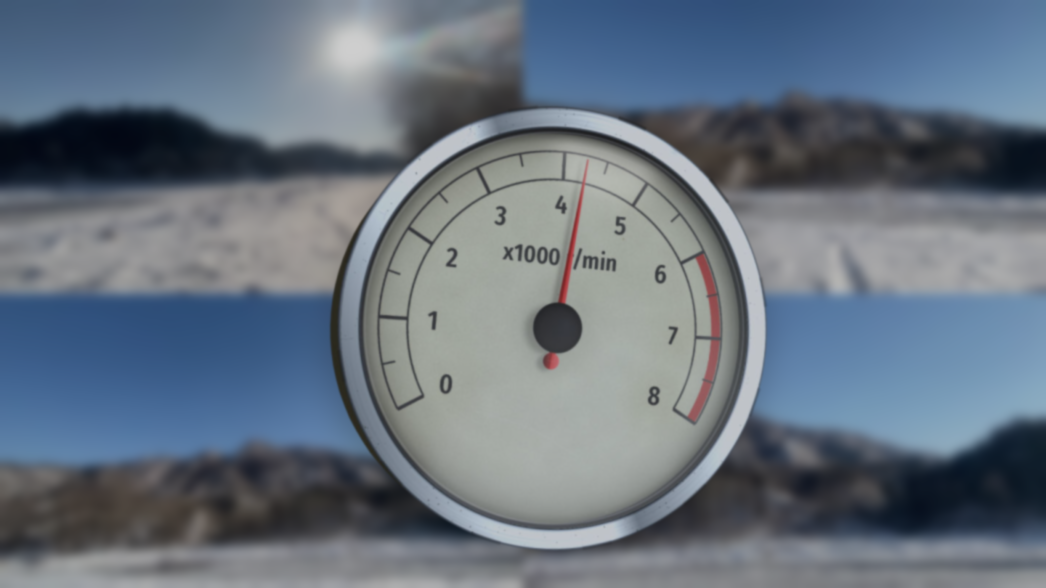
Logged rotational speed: 4250 (rpm)
